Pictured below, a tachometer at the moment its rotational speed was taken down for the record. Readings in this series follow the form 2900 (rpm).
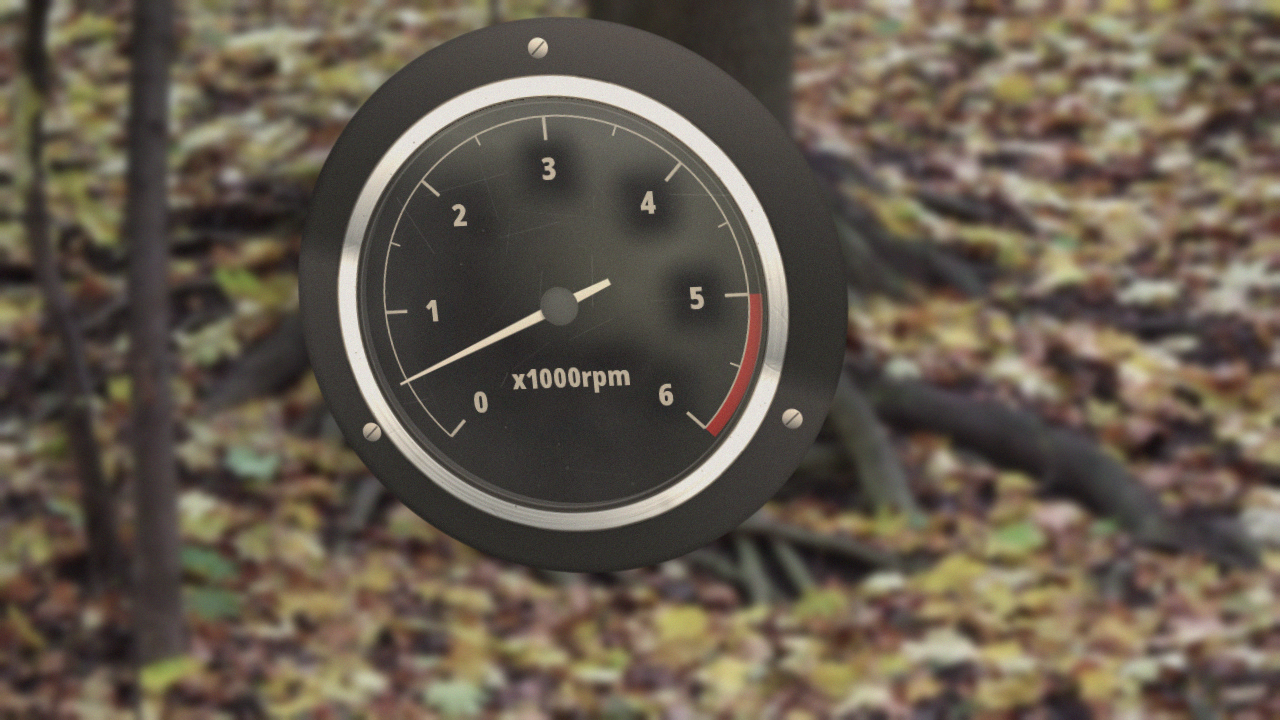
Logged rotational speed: 500 (rpm)
